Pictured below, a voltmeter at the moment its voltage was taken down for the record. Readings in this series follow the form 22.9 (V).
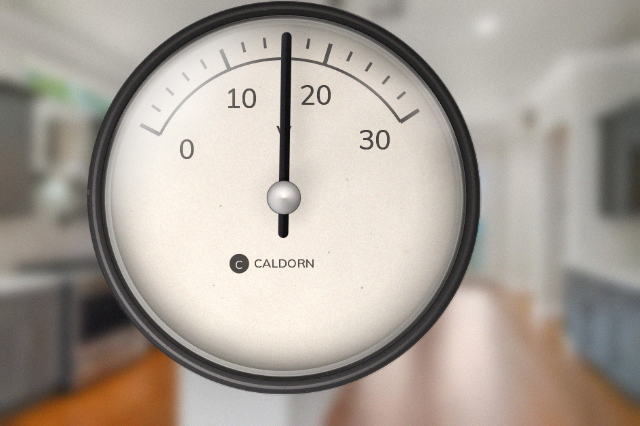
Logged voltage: 16 (V)
